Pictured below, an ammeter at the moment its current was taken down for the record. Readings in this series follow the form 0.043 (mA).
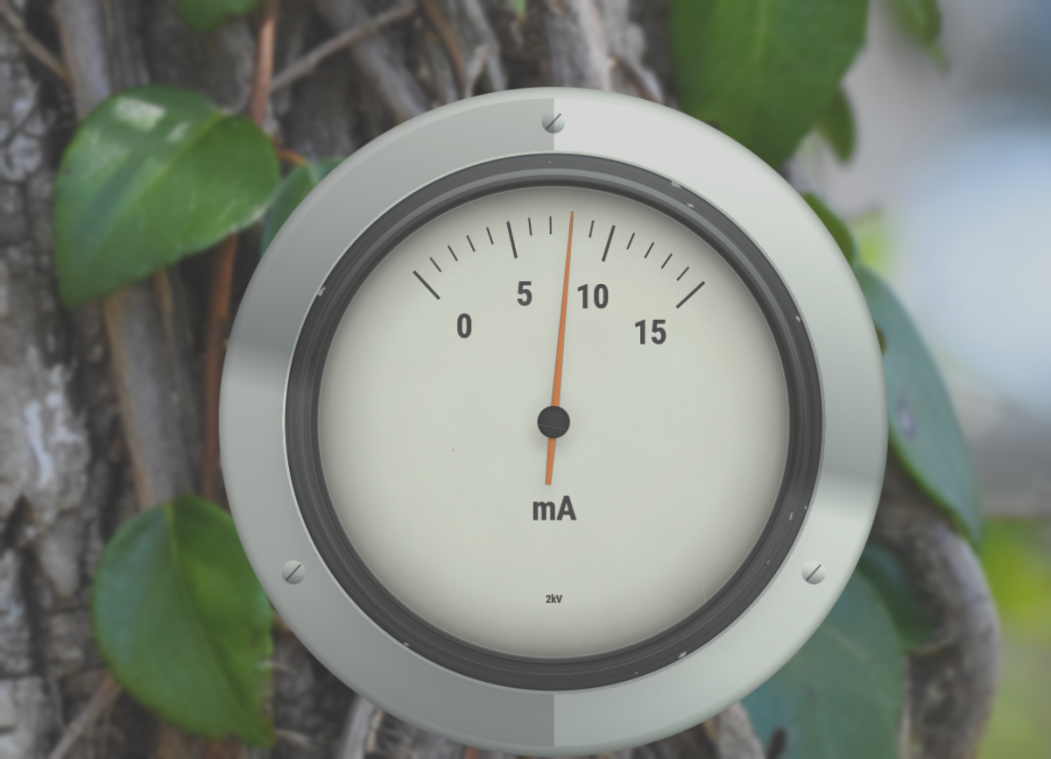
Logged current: 8 (mA)
